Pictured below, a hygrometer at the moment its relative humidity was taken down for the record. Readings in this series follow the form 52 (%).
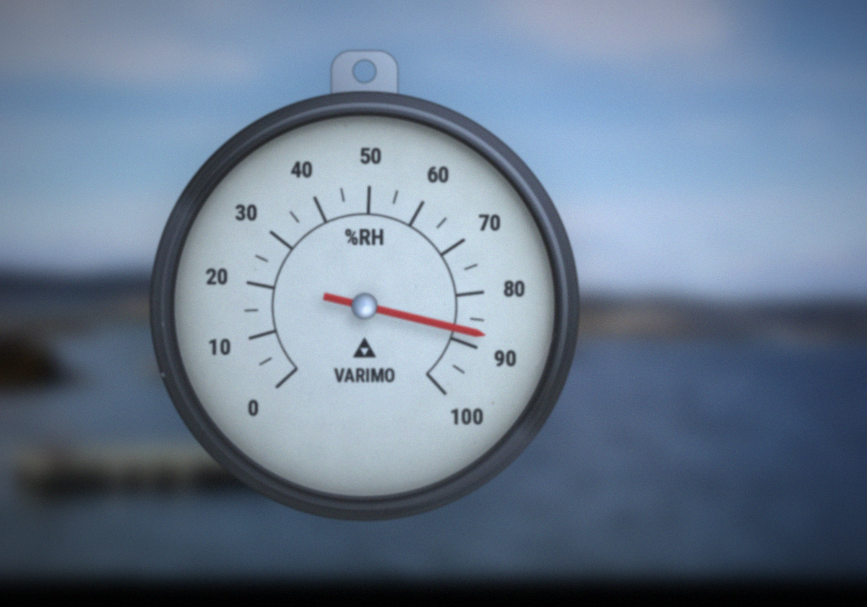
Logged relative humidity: 87.5 (%)
